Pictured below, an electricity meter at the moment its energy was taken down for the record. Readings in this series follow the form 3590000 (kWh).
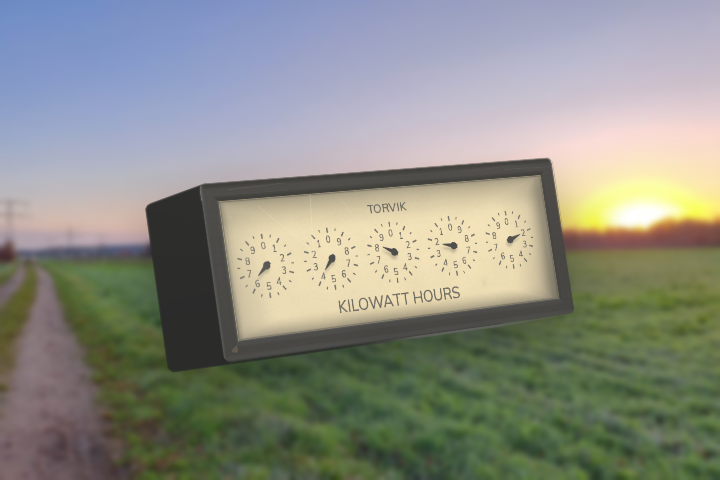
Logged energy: 63822 (kWh)
